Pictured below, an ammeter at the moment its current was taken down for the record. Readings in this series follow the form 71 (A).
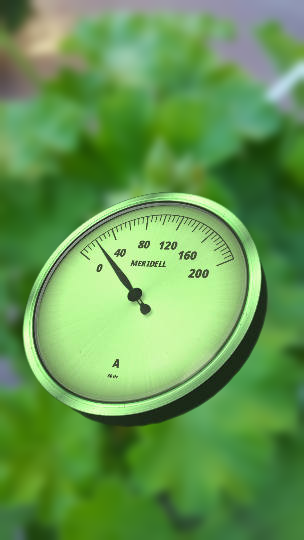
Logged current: 20 (A)
